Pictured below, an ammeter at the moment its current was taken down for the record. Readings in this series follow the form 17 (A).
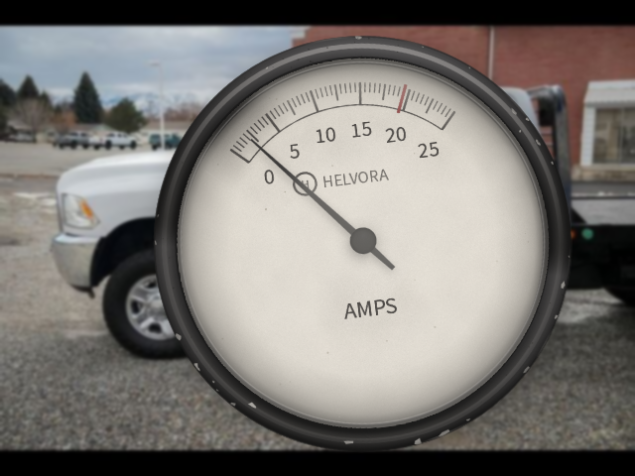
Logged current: 2 (A)
